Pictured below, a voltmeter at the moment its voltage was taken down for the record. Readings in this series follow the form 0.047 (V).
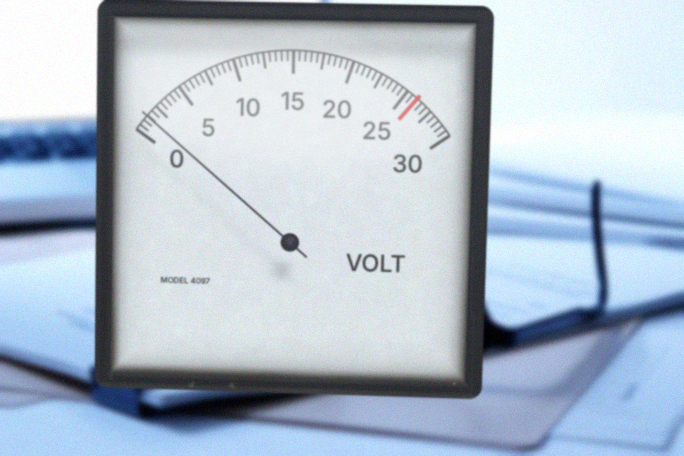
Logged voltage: 1.5 (V)
